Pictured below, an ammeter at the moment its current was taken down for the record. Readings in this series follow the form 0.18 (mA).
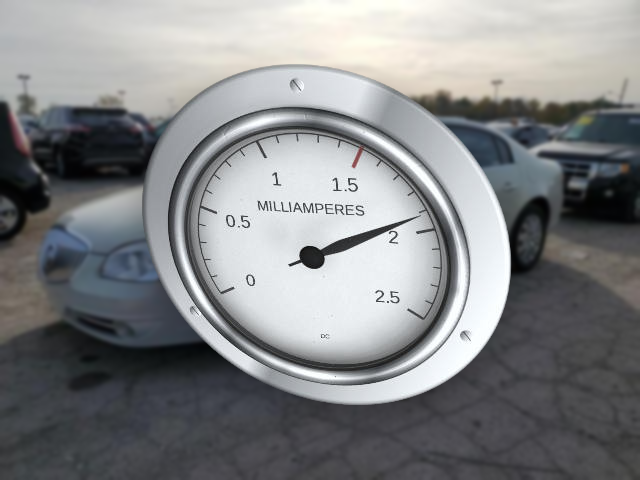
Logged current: 1.9 (mA)
